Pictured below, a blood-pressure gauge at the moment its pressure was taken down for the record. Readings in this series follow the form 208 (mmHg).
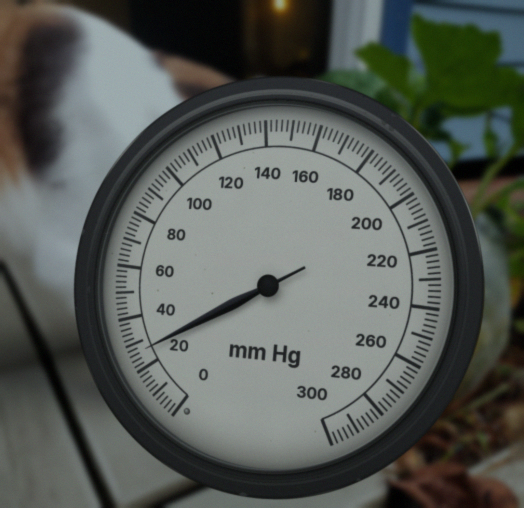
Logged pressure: 26 (mmHg)
